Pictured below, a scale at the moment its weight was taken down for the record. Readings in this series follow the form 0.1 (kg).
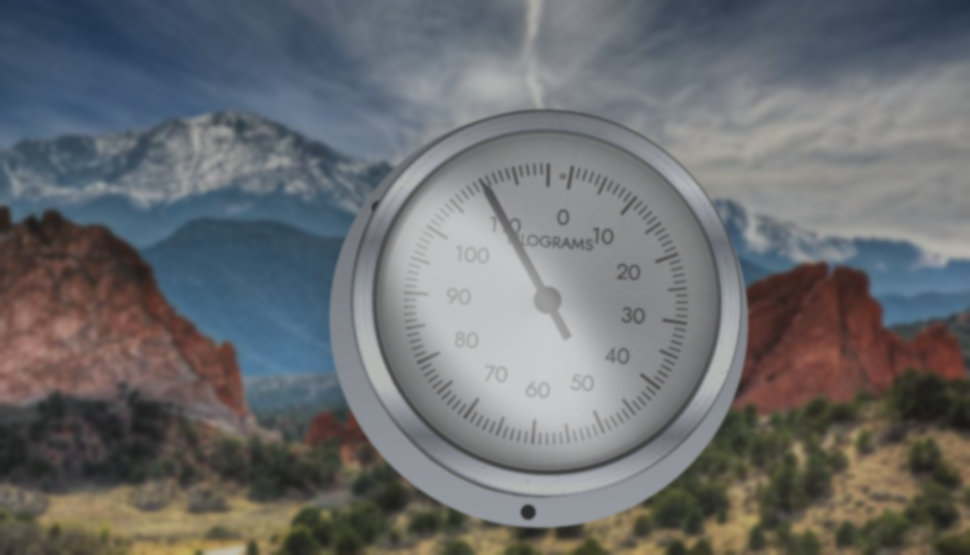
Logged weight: 110 (kg)
